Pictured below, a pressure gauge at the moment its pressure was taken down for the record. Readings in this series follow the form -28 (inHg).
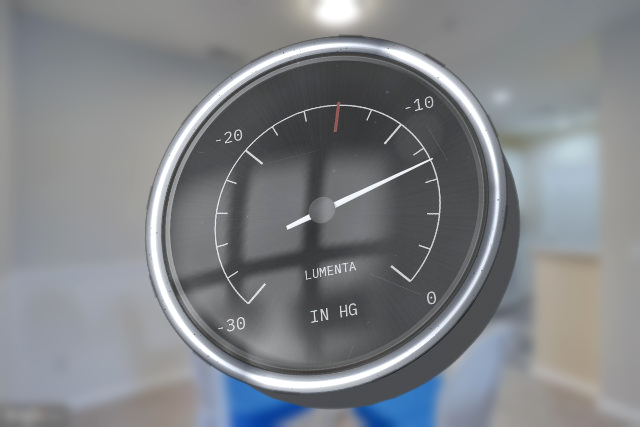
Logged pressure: -7 (inHg)
